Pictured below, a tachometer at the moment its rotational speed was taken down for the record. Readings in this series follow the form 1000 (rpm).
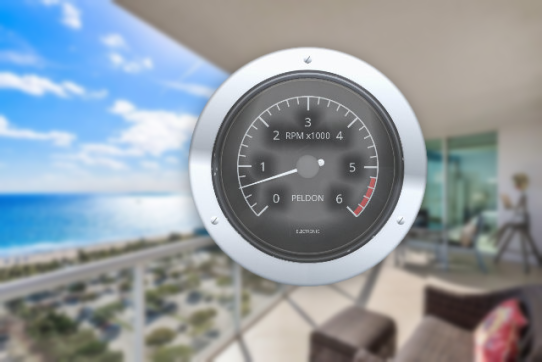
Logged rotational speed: 600 (rpm)
